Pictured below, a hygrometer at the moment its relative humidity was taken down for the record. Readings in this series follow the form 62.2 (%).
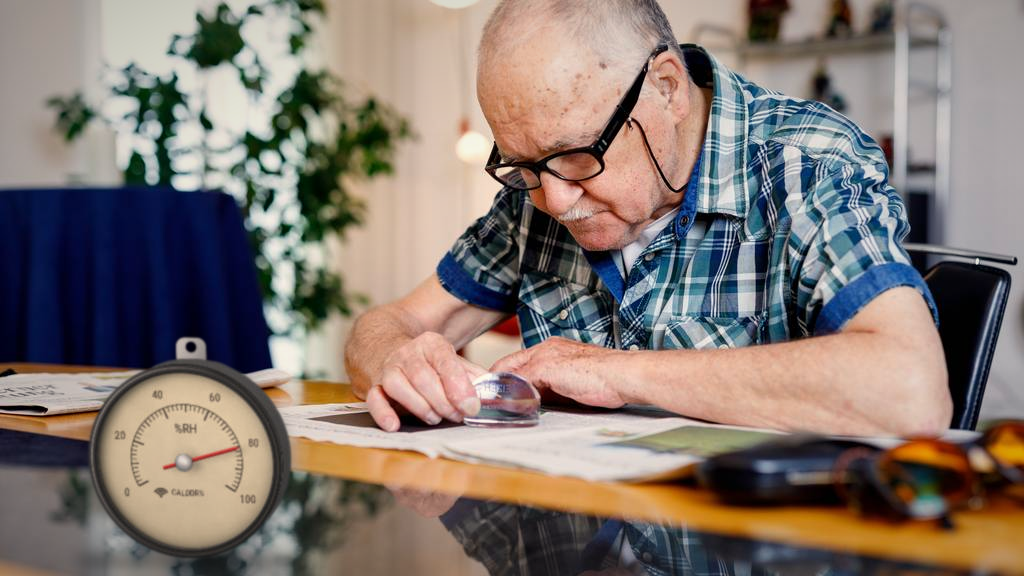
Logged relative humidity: 80 (%)
